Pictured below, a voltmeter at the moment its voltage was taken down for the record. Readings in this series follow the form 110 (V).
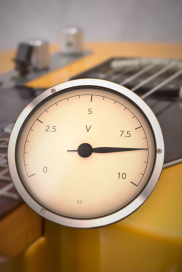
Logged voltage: 8.5 (V)
